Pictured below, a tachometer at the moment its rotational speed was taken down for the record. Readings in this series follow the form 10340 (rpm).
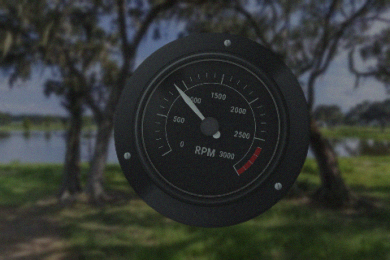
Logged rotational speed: 900 (rpm)
